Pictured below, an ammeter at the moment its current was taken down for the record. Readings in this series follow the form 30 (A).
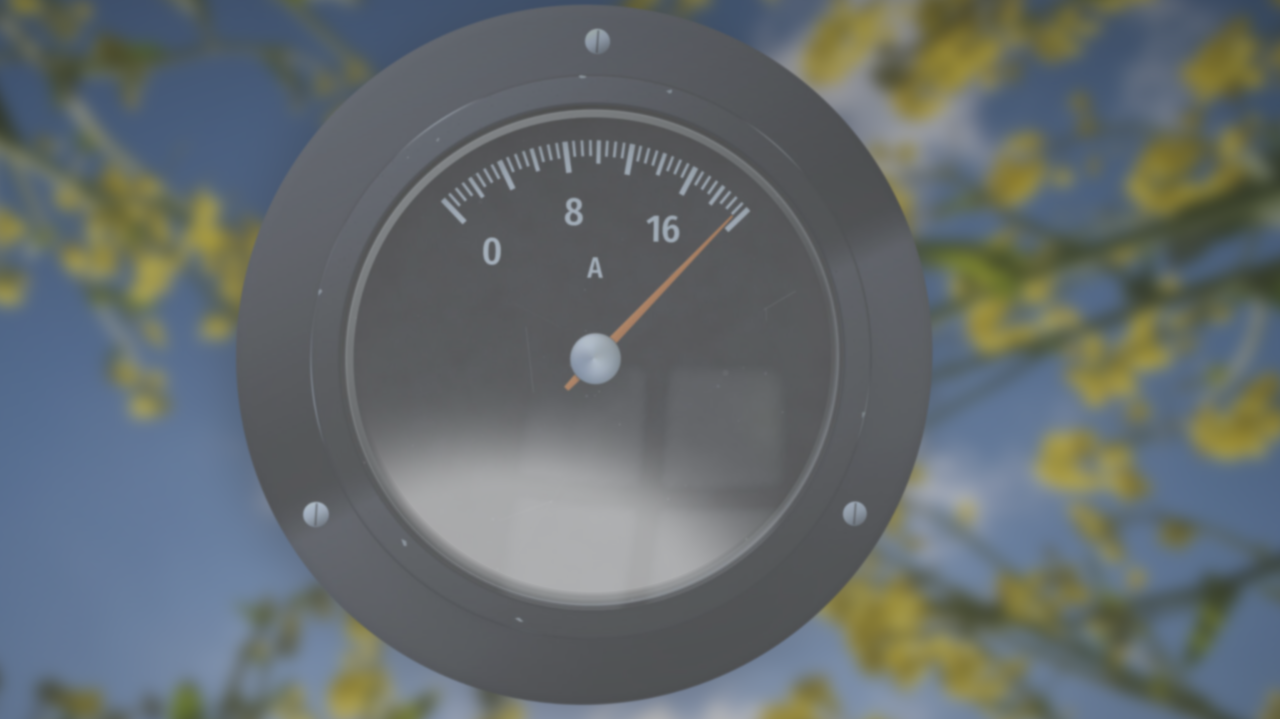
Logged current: 19.5 (A)
